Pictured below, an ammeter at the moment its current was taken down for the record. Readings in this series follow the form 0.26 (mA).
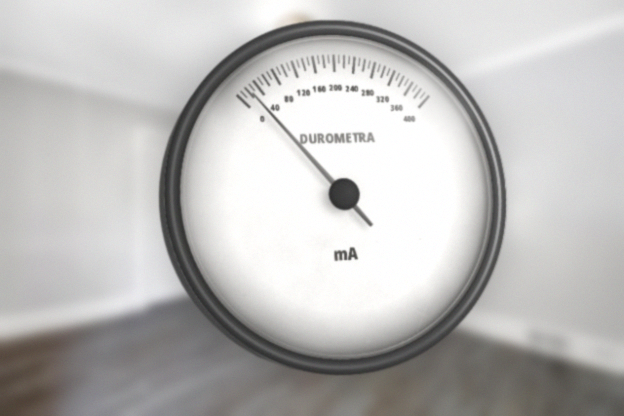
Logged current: 20 (mA)
